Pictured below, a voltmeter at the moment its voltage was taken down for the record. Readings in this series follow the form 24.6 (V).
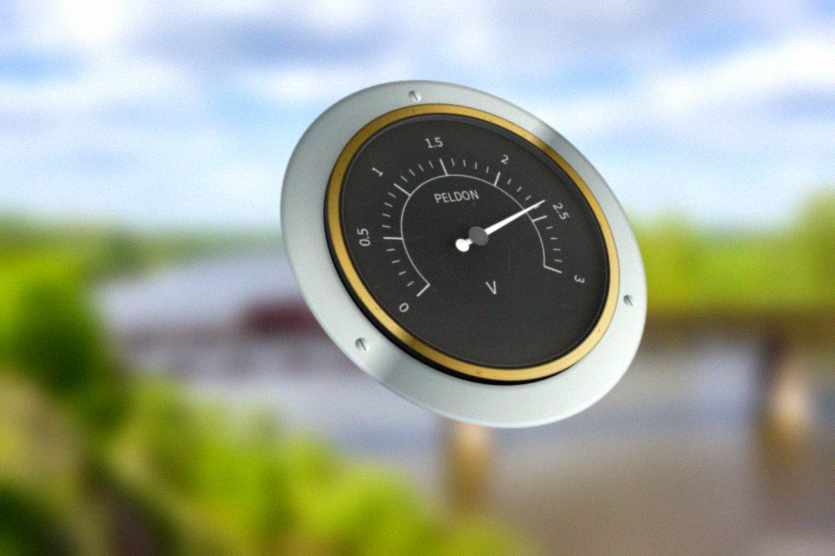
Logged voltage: 2.4 (V)
